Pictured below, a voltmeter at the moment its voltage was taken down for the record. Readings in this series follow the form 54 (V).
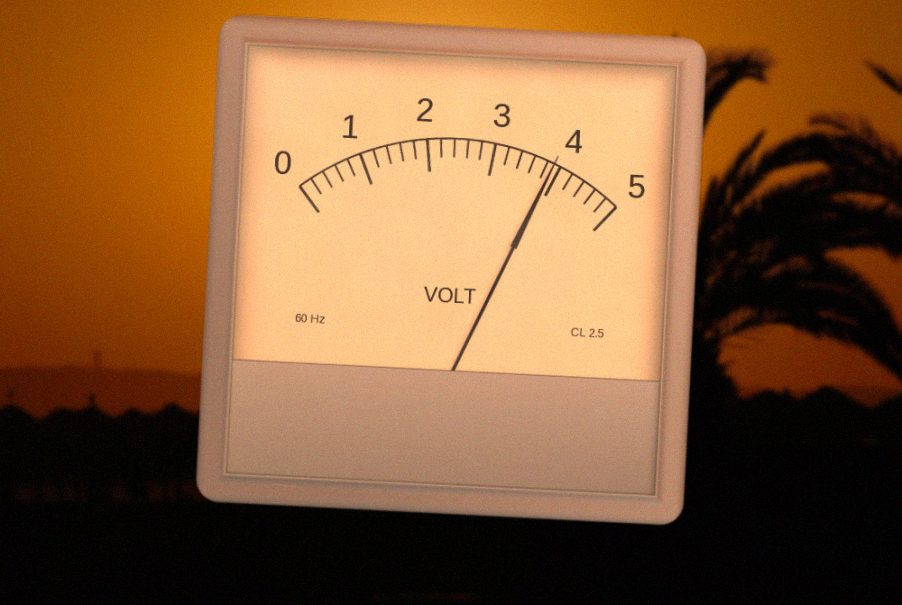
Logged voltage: 3.9 (V)
